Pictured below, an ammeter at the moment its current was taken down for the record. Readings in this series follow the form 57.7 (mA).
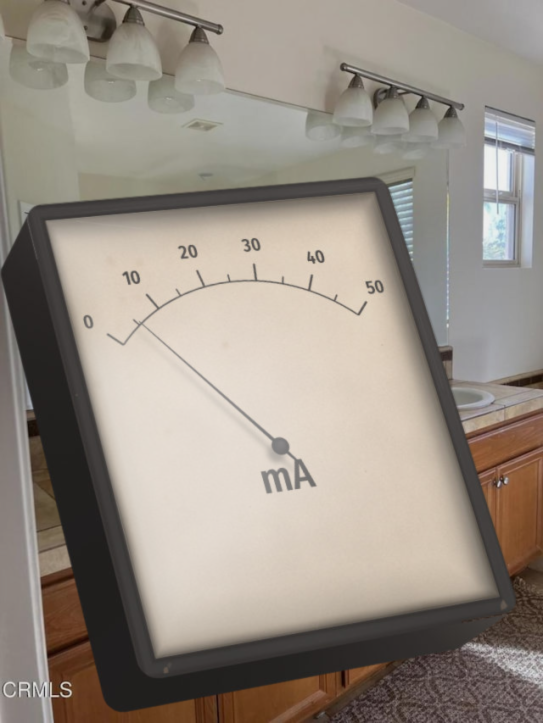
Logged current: 5 (mA)
